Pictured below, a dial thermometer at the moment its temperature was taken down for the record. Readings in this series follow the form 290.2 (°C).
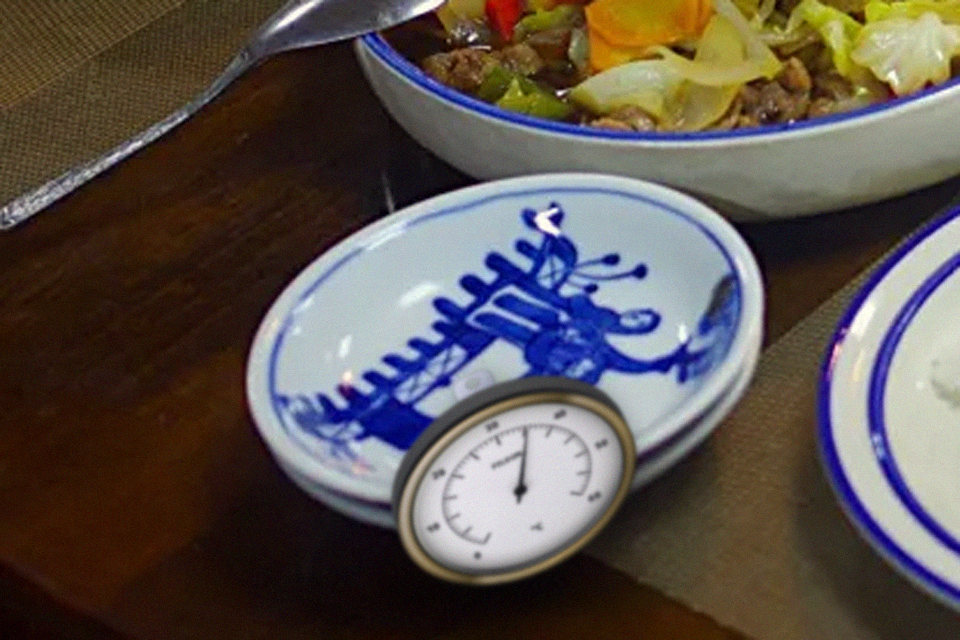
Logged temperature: 35 (°C)
